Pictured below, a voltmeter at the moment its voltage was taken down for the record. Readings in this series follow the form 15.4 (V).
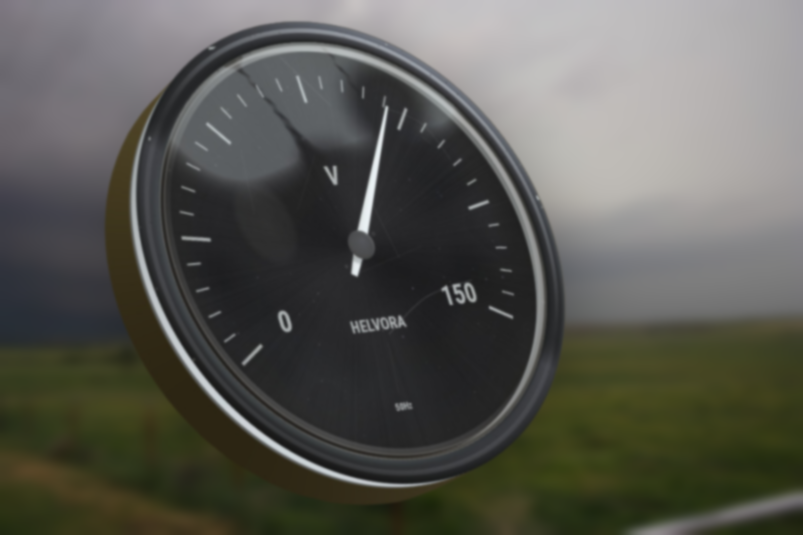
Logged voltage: 95 (V)
